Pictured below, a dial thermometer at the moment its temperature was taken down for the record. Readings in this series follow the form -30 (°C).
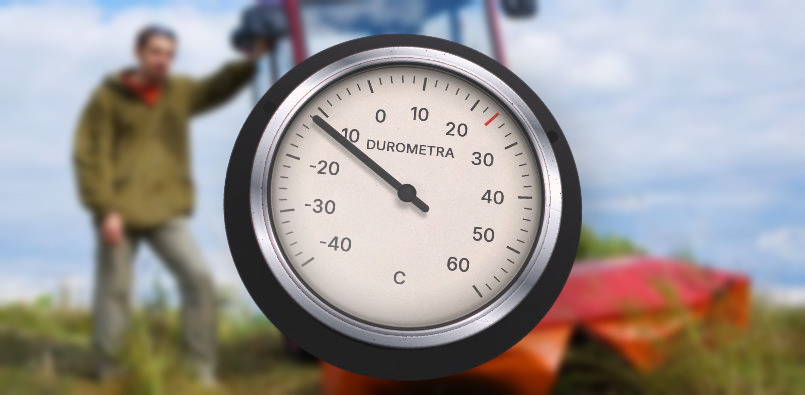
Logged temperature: -12 (°C)
